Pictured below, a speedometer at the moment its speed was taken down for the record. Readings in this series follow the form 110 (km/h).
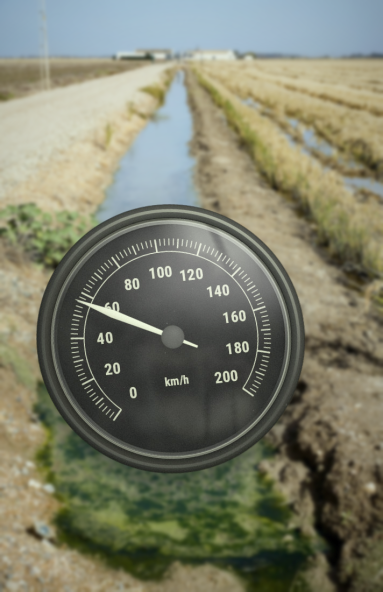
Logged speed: 56 (km/h)
